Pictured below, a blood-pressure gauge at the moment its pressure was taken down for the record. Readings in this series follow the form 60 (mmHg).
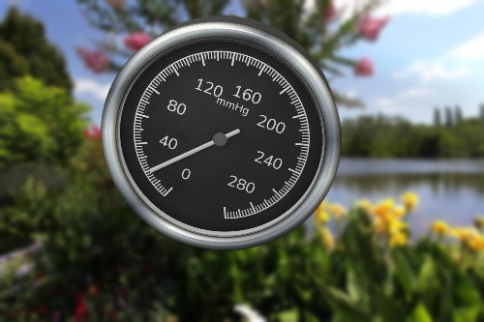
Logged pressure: 20 (mmHg)
